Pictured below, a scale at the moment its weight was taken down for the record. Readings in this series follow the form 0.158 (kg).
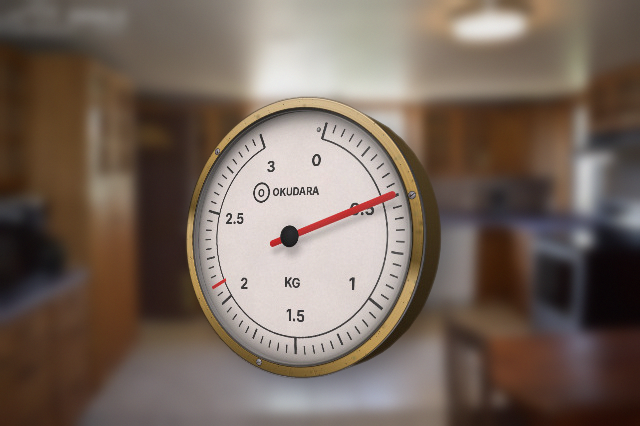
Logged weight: 0.5 (kg)
